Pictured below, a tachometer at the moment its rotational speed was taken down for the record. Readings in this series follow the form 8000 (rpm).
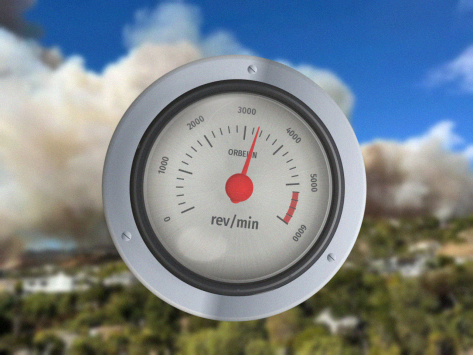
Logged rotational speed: 3300 (rpm)
